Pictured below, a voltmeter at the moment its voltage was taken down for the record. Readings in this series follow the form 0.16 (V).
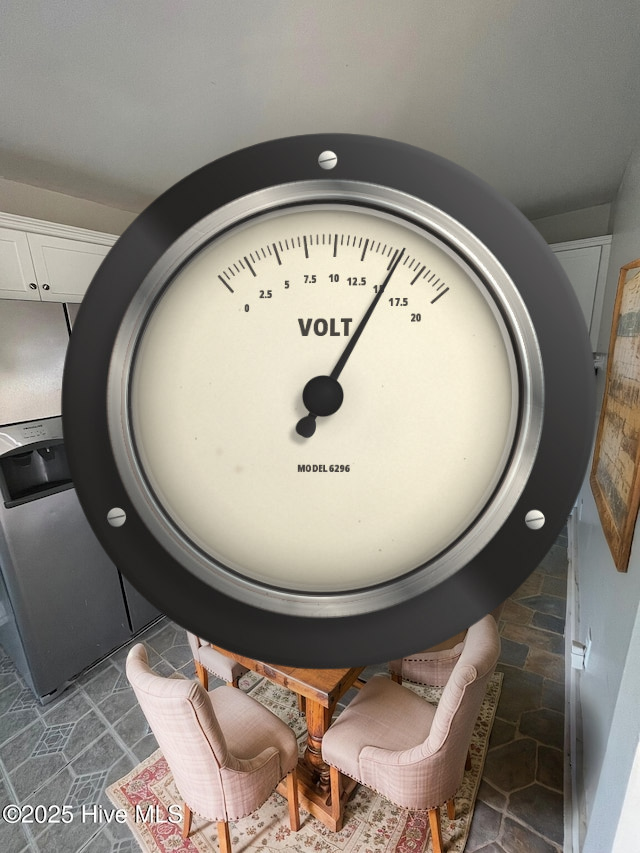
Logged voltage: 15.5 (V)
